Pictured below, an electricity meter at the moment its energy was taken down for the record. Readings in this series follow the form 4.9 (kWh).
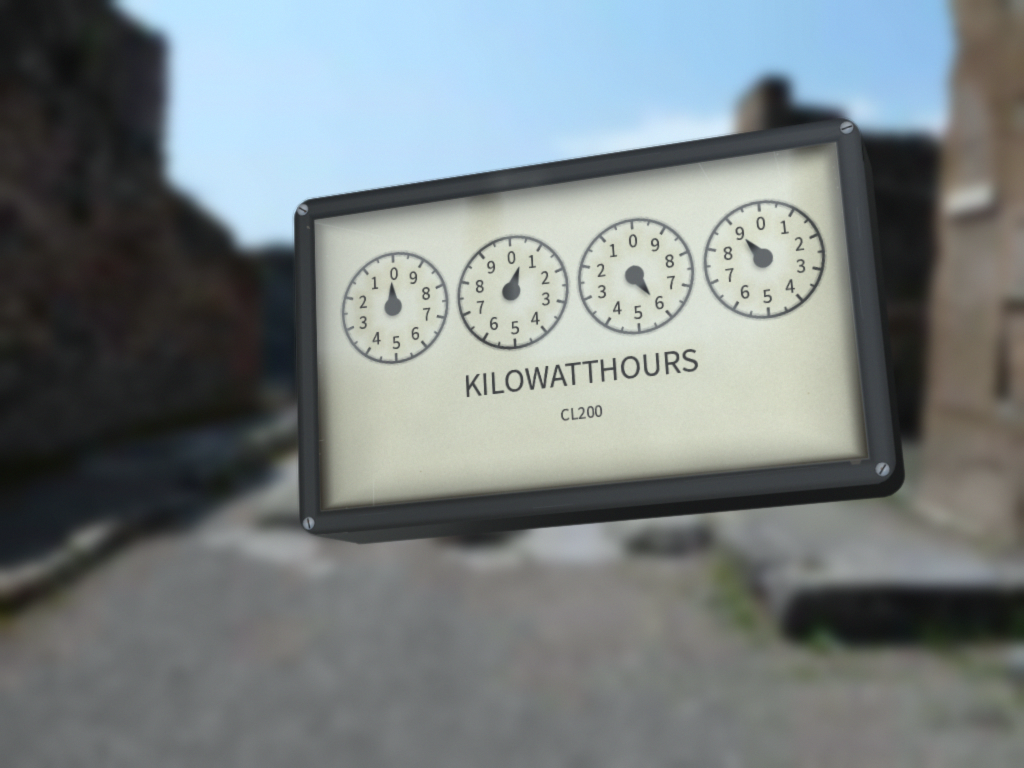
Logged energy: 59 (kWh)
